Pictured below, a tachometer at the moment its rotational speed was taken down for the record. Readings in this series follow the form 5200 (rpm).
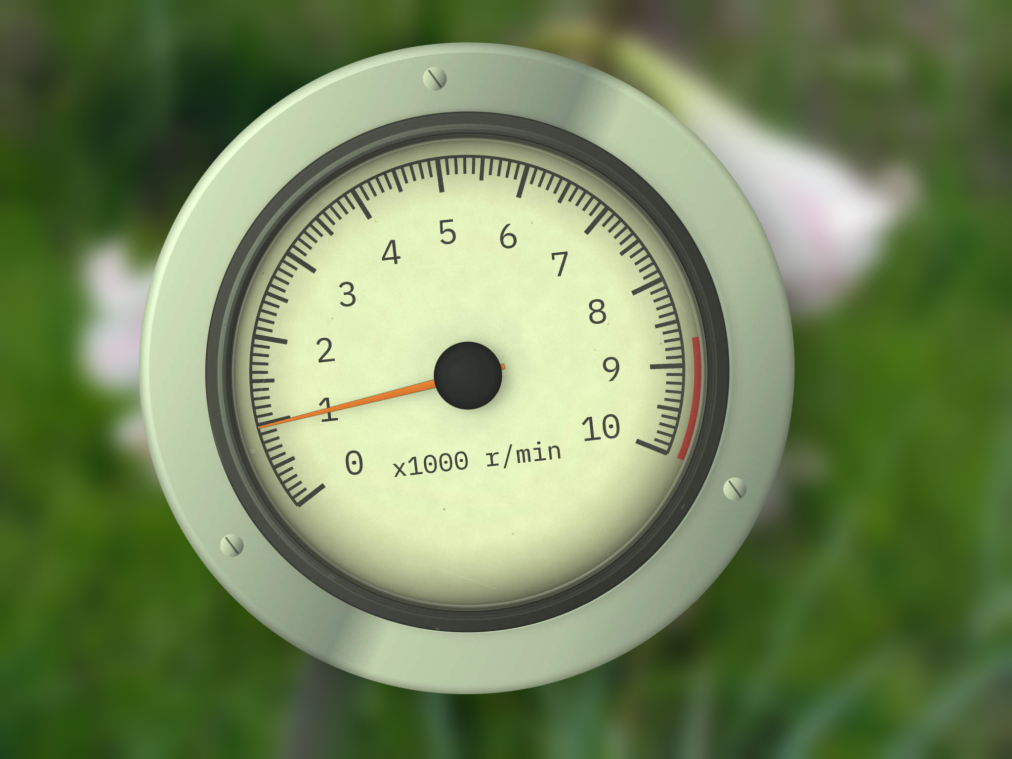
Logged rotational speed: 1000 (rpm)
